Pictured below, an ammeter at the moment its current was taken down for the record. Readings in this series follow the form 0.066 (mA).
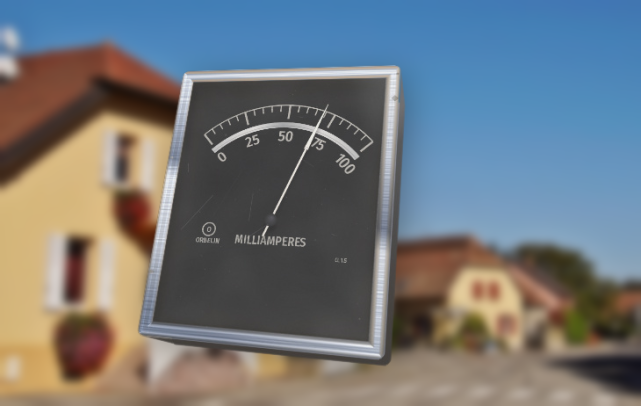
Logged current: 70 (mA)
